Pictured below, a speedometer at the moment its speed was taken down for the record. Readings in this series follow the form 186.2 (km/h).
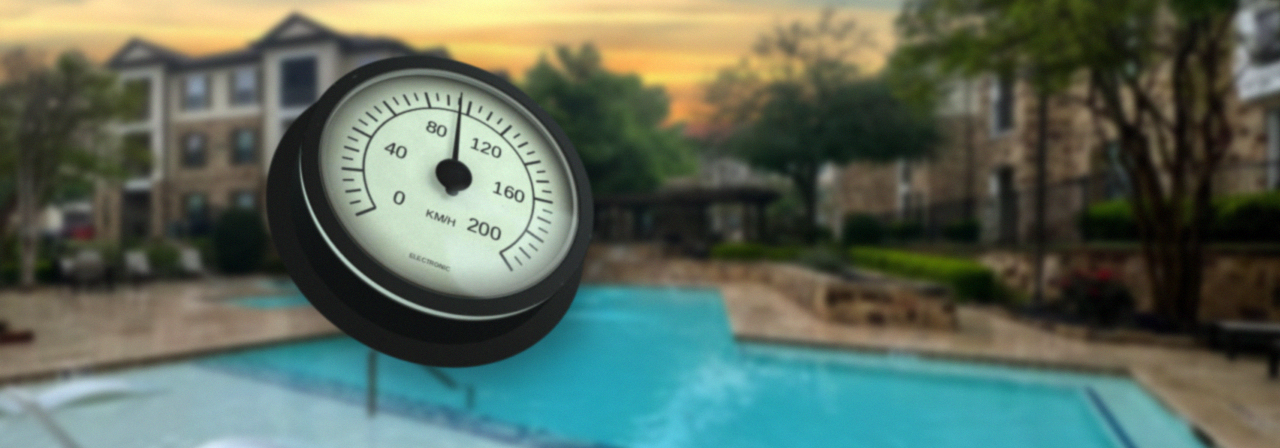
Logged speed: 95 (km/h)
